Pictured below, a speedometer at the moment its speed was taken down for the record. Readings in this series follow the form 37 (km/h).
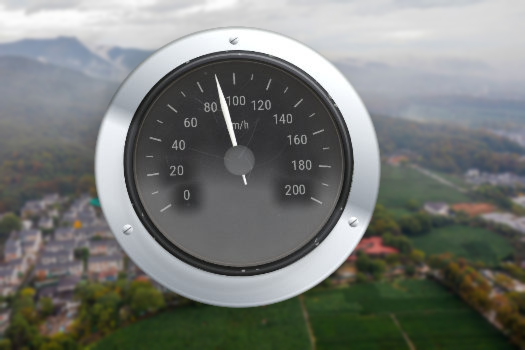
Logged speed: 90 (km/h)
